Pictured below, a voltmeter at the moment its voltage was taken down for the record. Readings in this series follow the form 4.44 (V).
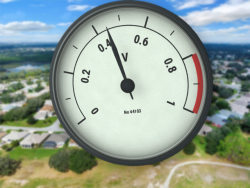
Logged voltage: 0.45 (V)
